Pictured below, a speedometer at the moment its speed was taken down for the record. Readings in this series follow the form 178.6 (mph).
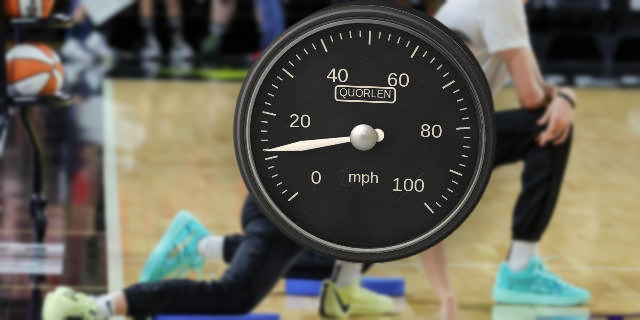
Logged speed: 12 (mph)
